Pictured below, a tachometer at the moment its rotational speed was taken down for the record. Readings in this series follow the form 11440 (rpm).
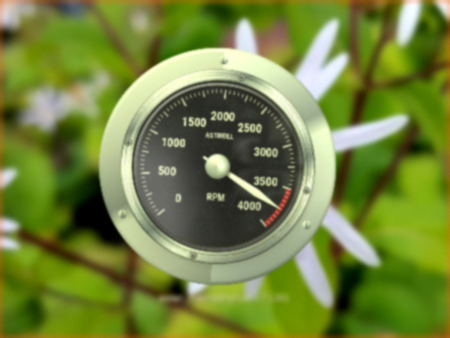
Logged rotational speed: 3750 (rpm)
